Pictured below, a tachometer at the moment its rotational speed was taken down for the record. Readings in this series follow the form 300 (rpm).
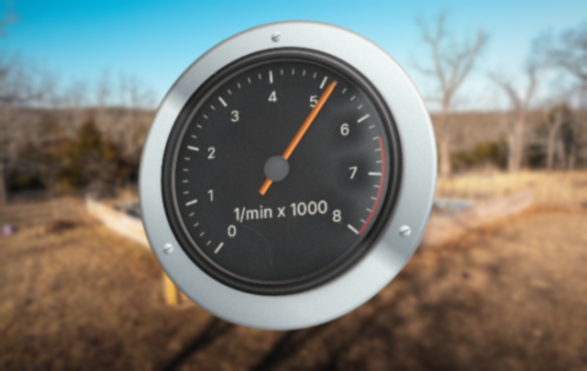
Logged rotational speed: 5200 (rpm)
